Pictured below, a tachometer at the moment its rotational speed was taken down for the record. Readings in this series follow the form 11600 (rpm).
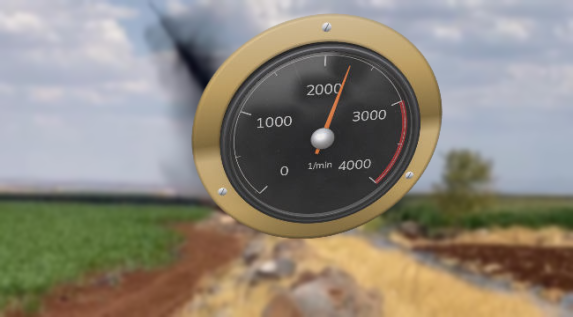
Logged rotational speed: 2250 (rpm)
